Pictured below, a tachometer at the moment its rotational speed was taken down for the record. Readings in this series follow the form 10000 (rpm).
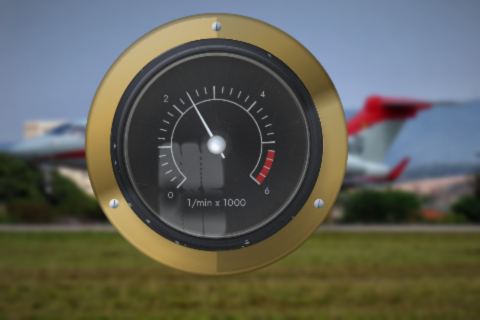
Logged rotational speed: 2400 (rpm)
